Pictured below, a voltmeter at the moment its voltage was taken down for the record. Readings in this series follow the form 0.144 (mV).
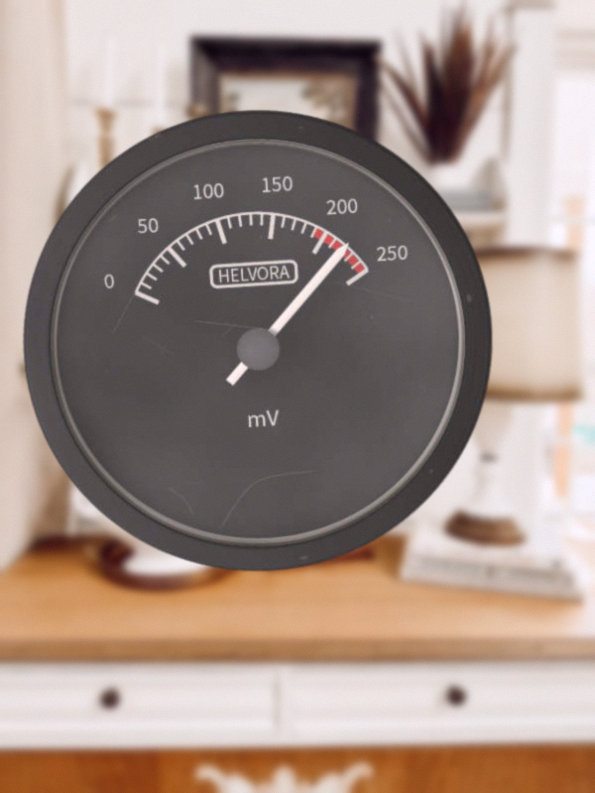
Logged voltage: 220 (mV)
